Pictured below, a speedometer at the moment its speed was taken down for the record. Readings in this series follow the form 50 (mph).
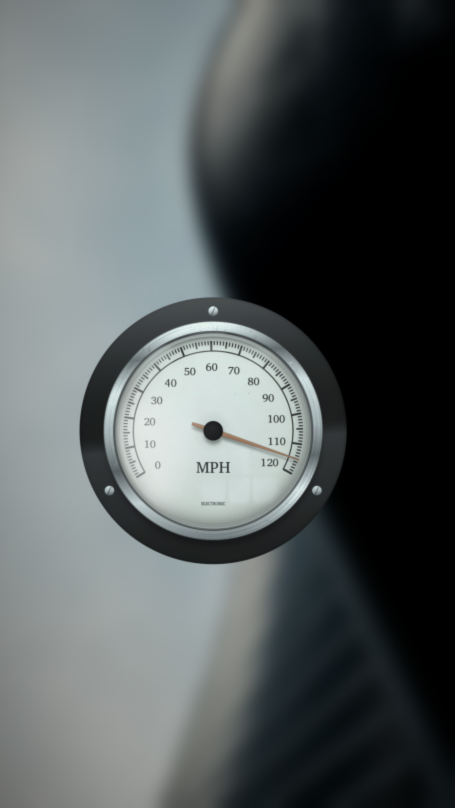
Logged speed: 115 (mph)
